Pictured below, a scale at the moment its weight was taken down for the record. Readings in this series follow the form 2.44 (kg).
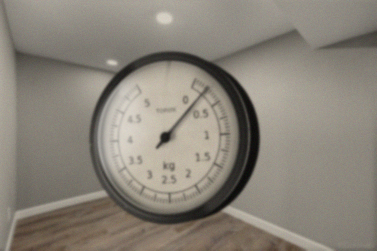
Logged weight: 0.25 (kg)
